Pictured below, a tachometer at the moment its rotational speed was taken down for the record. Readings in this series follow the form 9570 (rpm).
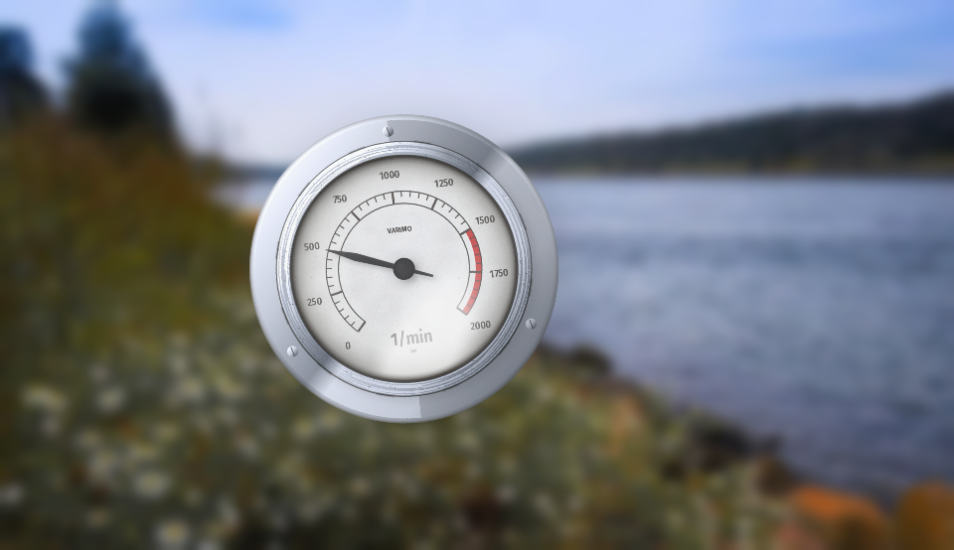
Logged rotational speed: 500 (rpm)
